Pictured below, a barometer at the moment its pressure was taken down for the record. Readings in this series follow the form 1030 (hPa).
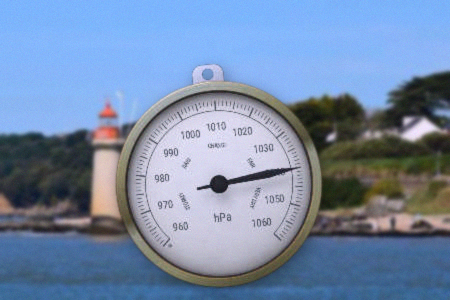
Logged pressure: 1040 (hPa)
